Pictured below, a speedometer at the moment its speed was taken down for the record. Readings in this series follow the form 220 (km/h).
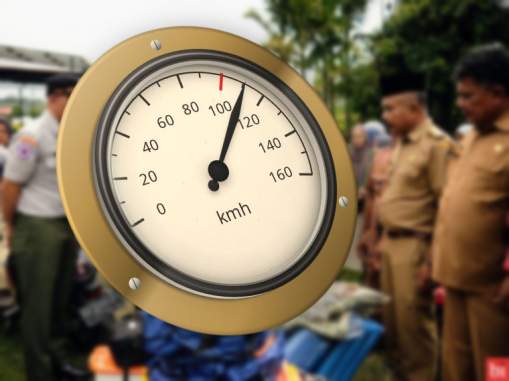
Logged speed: 110 (km/h)
